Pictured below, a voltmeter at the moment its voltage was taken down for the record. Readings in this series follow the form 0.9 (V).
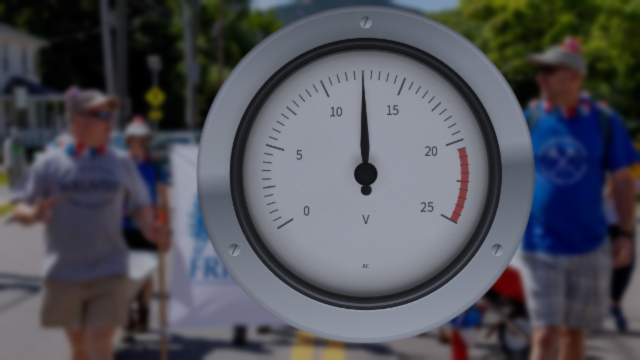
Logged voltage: 12.5 (V)
